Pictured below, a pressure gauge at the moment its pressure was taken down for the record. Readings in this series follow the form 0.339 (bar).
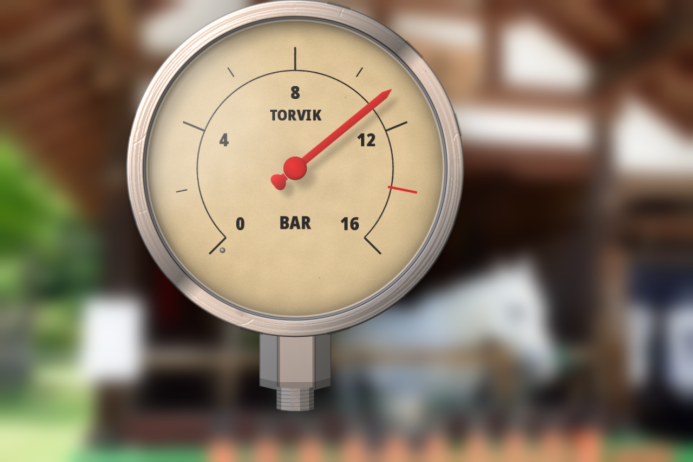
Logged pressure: 11 (bar)
